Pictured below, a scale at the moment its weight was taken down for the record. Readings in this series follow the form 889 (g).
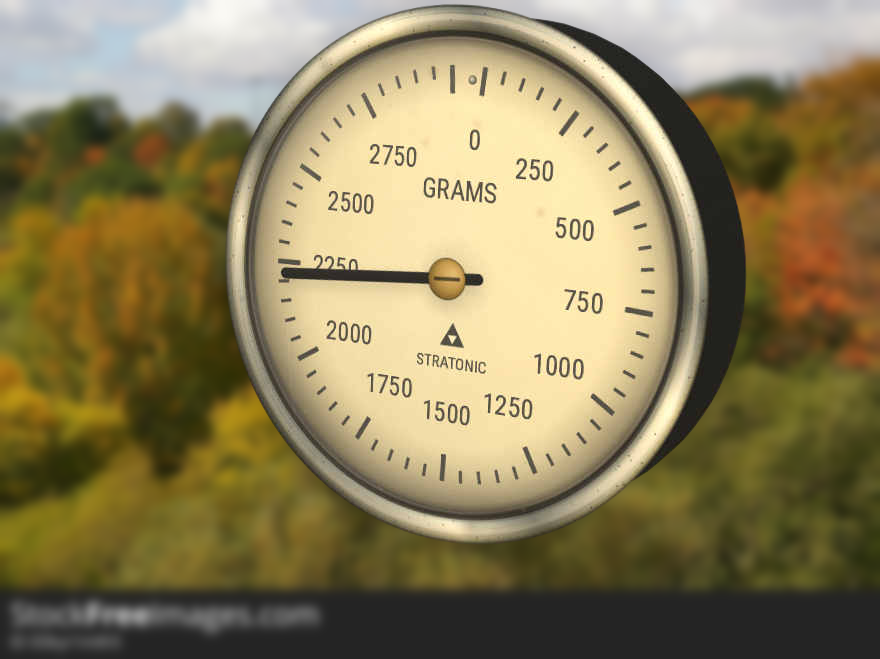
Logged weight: 2225 (g)
